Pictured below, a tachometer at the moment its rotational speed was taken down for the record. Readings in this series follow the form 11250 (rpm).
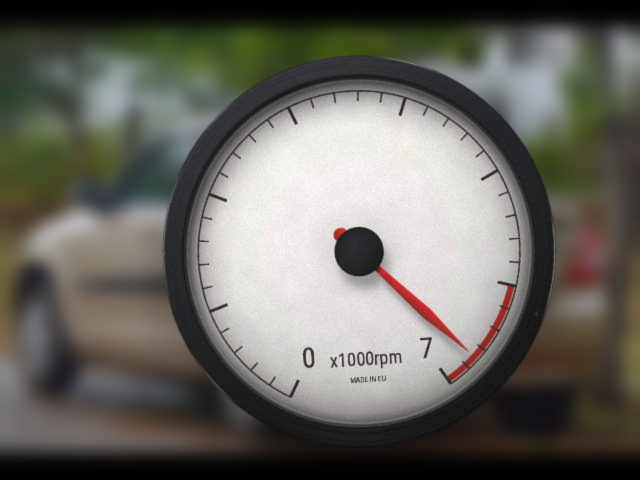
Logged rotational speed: 6700 (rpm)
